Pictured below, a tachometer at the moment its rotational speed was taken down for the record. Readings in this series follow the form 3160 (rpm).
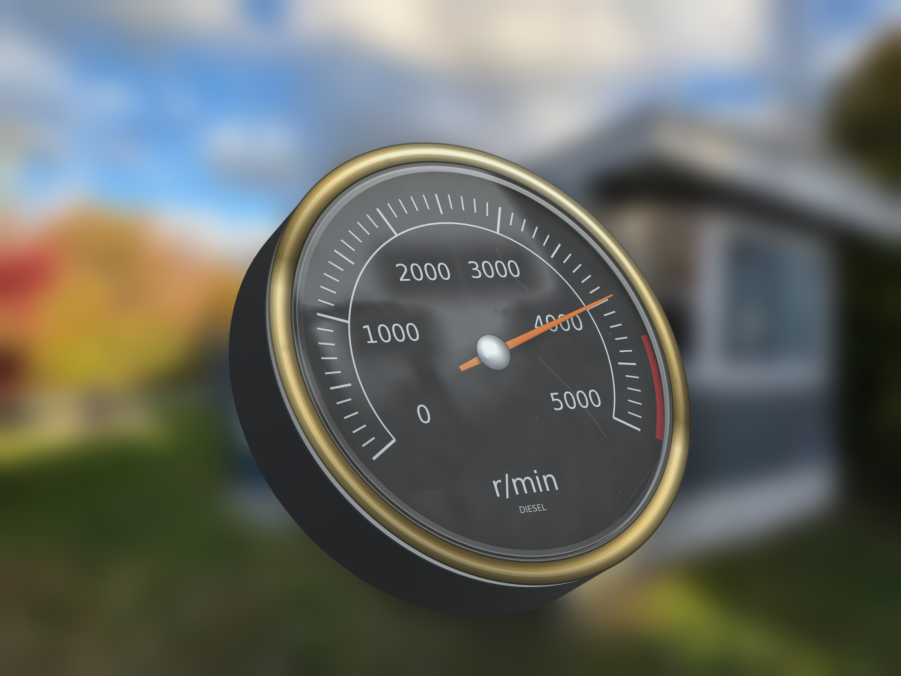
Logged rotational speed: 4000 (rpm)
